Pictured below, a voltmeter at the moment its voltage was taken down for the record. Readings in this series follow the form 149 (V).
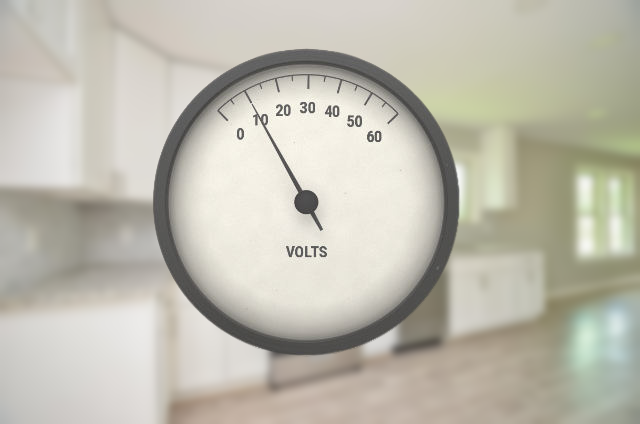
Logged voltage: 10 (V)
